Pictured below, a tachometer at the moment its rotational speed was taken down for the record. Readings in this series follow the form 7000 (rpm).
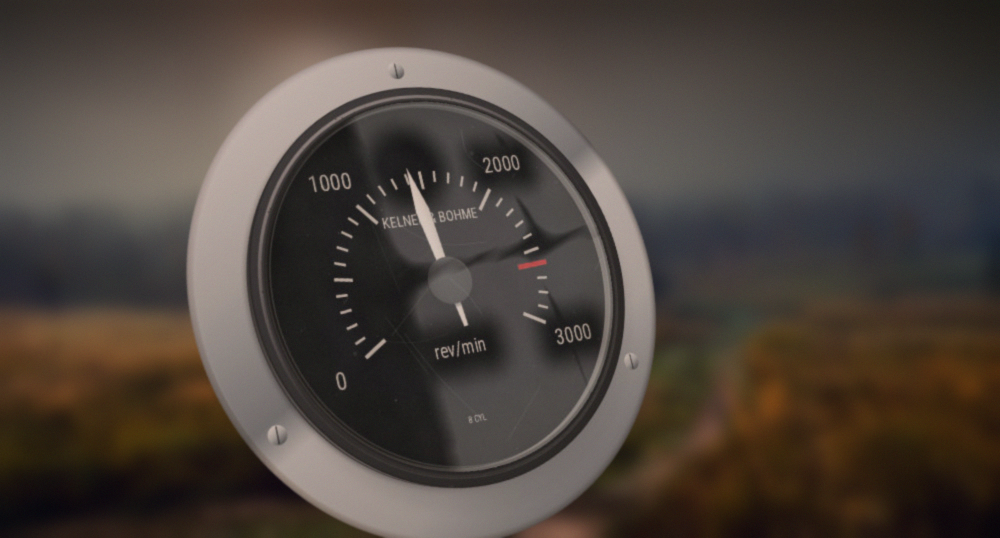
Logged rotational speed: 1400 (rpm)
